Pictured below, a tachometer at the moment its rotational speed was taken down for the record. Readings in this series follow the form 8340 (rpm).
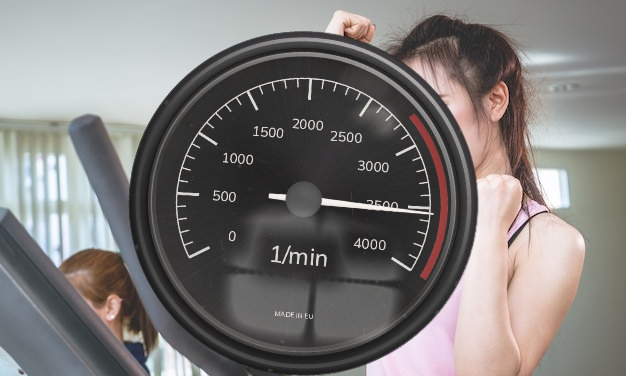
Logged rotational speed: 3550 (rpm)
